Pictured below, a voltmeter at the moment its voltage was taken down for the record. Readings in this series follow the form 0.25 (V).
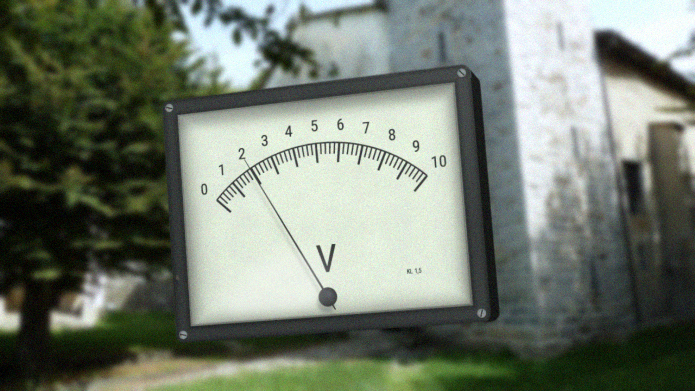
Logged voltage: 2 (V)
